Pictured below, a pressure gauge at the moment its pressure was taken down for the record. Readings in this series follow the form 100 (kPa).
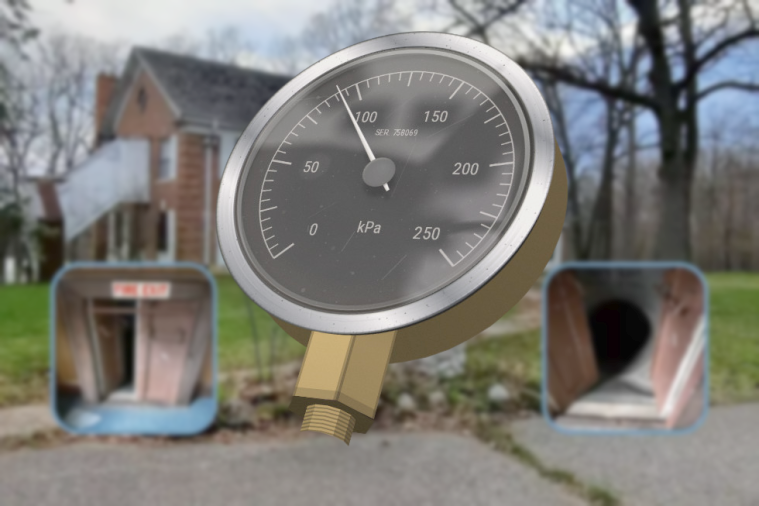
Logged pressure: 92.5 (kPa)
